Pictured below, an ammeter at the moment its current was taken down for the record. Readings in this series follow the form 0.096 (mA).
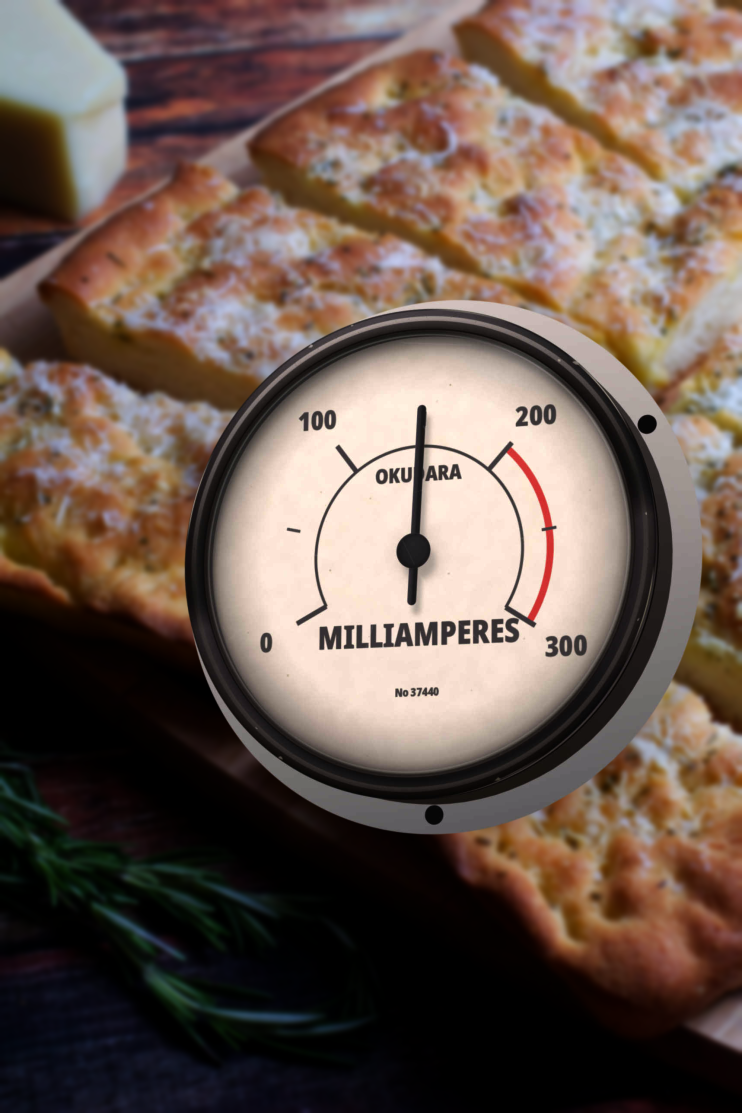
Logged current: 150 (mA)
